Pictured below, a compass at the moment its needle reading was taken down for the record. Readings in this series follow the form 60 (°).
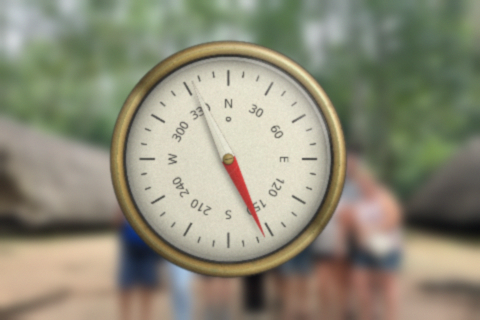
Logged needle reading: 155 (°)
